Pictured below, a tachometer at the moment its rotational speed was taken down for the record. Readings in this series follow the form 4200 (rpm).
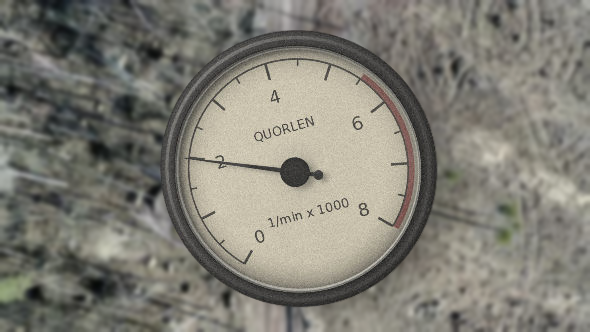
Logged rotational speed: 2000 (rpm)
